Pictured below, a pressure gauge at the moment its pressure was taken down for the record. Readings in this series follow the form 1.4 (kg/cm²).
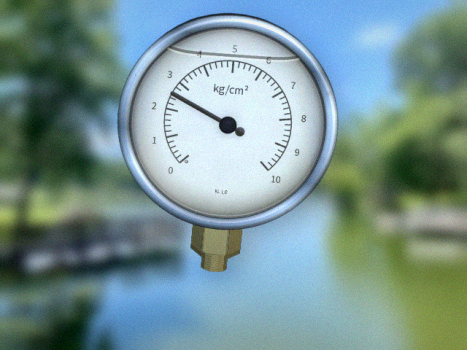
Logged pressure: 2.6 (kg/cm²)
